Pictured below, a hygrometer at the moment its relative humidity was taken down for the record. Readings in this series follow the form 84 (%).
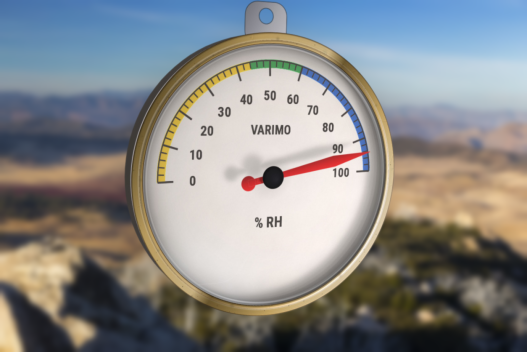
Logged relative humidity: 94 (%)
